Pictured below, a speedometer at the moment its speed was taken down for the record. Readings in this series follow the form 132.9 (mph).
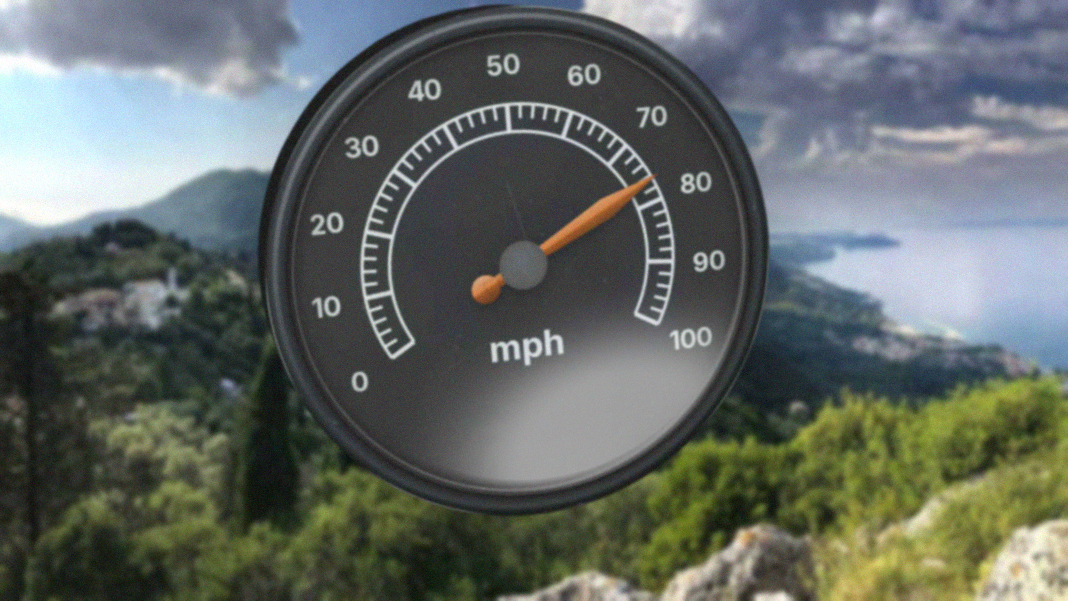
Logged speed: 76 (mph)
